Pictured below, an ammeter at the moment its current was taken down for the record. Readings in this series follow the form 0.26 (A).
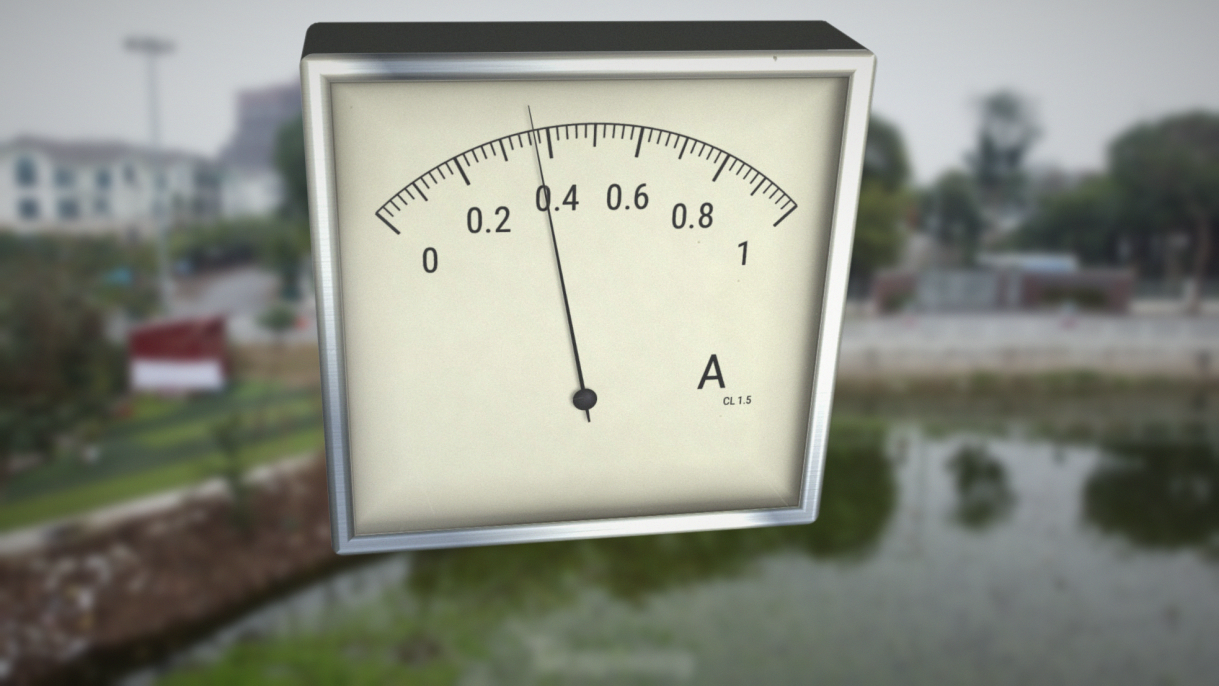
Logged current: 0.37 (A)
